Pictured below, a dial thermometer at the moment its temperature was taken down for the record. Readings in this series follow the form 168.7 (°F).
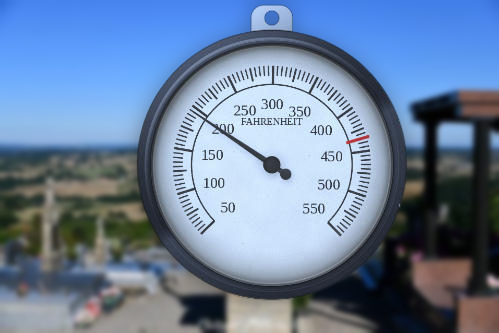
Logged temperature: 195 (°F)
